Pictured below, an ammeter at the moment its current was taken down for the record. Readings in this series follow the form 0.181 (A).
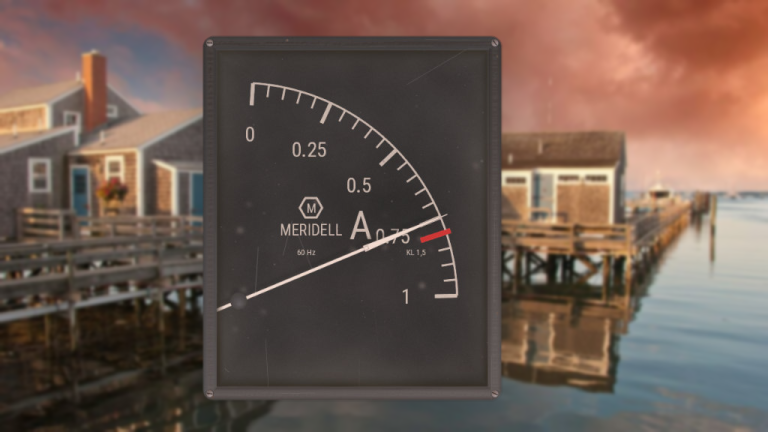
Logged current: 0.75 (A)
